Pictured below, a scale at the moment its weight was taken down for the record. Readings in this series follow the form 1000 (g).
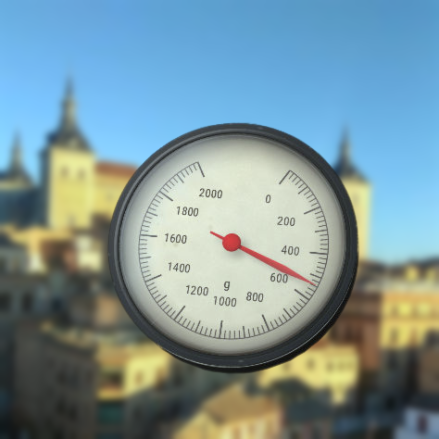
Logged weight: 540 (g)
